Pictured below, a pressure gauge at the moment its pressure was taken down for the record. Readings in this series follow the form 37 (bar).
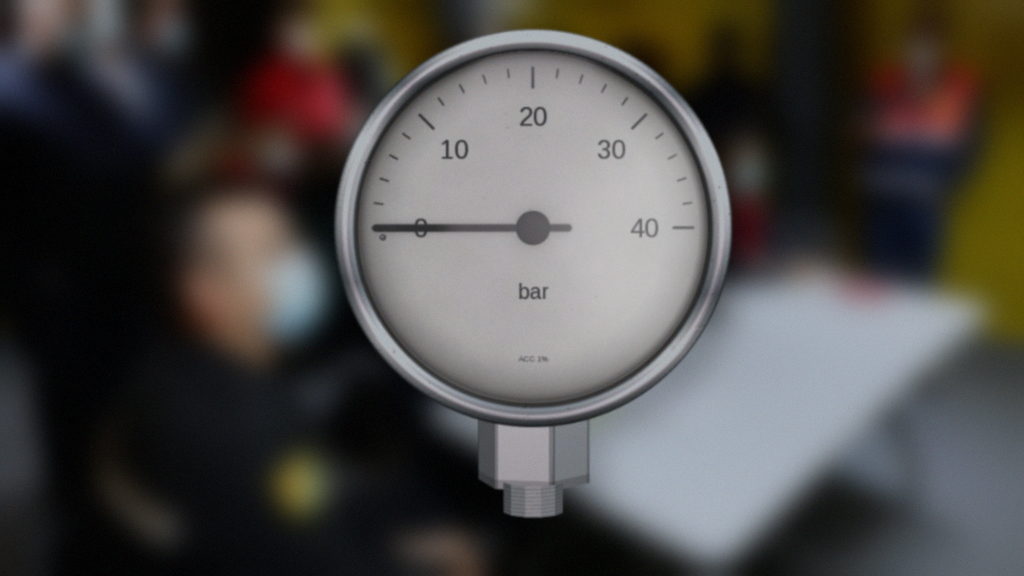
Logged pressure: 0 (bar)
